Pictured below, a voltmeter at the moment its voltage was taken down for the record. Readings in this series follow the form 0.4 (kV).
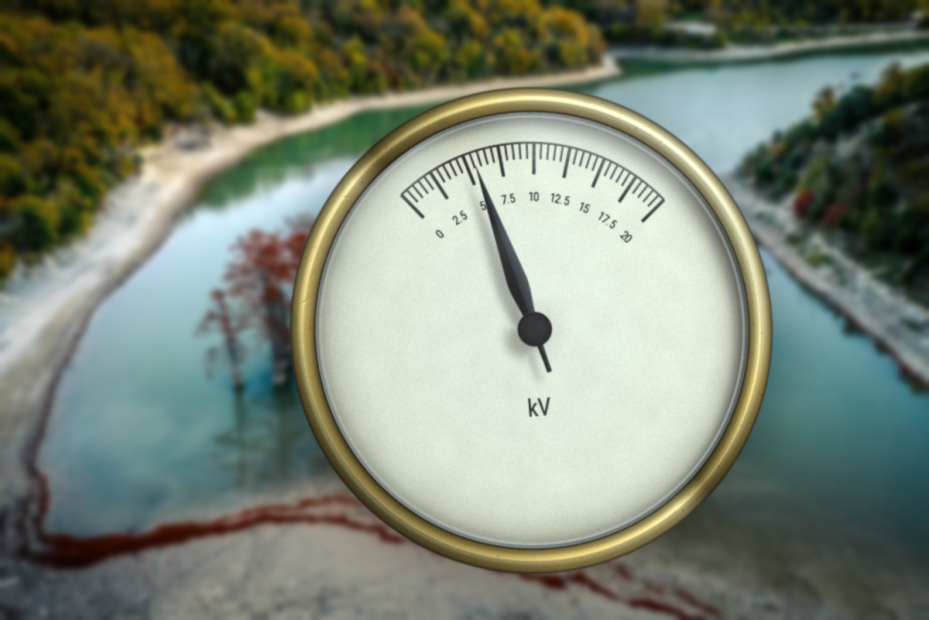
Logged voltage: 5.5 (kV)
